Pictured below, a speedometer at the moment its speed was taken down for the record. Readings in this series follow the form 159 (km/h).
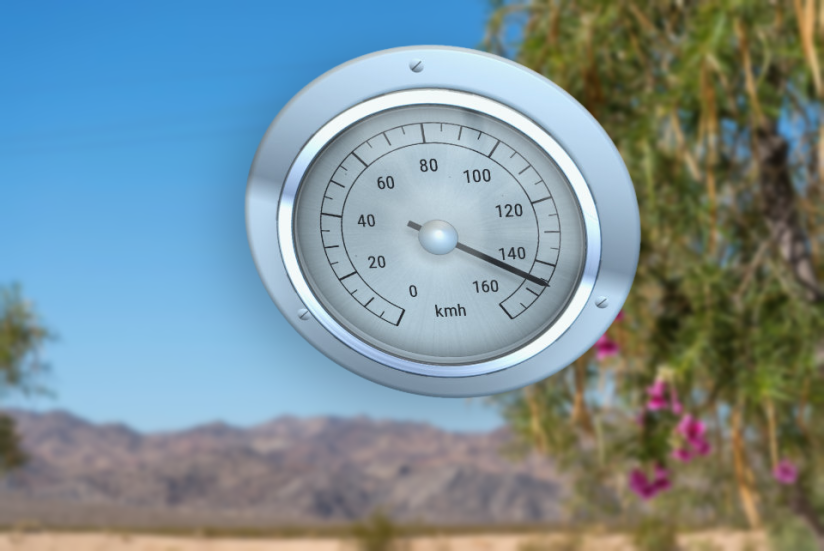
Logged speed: 145 (km/h)
